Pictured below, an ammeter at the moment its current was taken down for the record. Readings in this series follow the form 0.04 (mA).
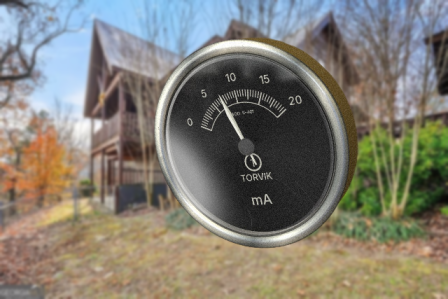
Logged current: 7.5 (mA)
